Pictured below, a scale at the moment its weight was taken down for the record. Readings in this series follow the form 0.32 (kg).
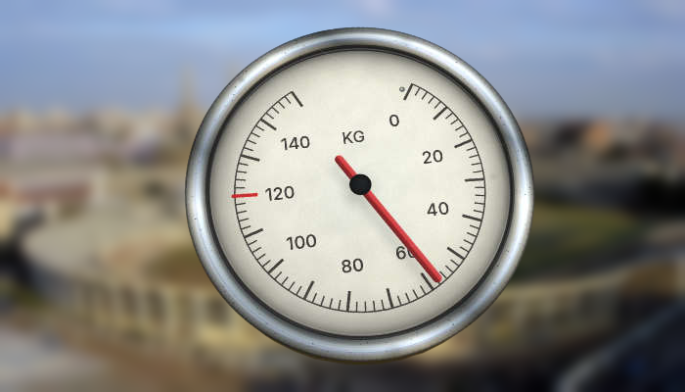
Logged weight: 58 (kg)
